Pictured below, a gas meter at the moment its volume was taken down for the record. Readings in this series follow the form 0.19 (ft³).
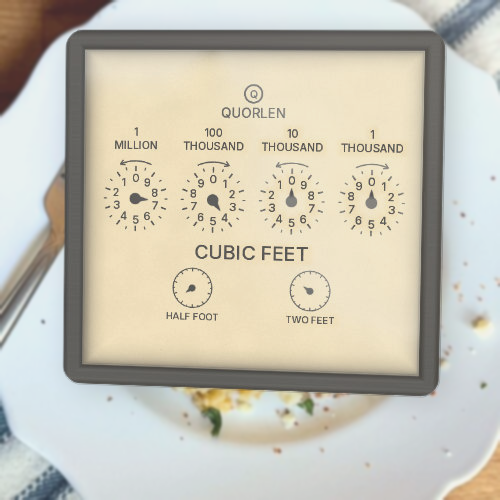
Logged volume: 740000 (ft³)
